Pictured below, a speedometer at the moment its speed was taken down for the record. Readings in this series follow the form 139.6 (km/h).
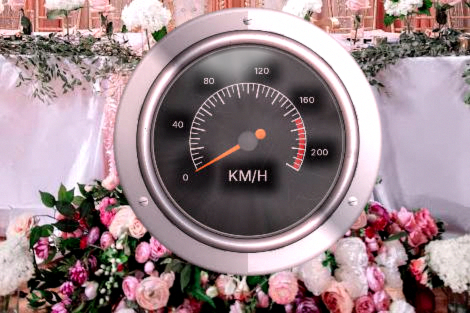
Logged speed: 0 (km/h)
